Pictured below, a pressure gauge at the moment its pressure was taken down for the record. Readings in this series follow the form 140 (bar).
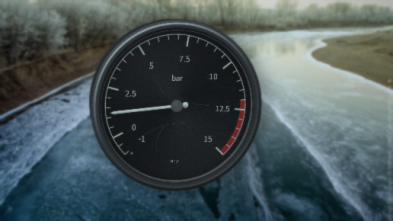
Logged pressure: 1.25 (bar)
